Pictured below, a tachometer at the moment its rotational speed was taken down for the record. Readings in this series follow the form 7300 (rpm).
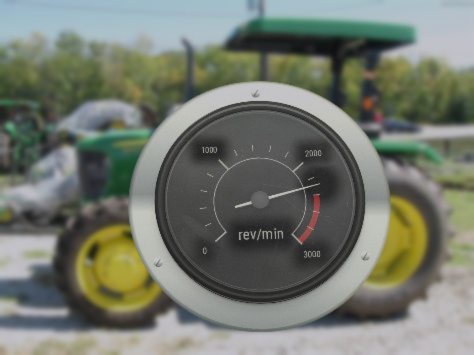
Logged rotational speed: 2300 (rpm)
